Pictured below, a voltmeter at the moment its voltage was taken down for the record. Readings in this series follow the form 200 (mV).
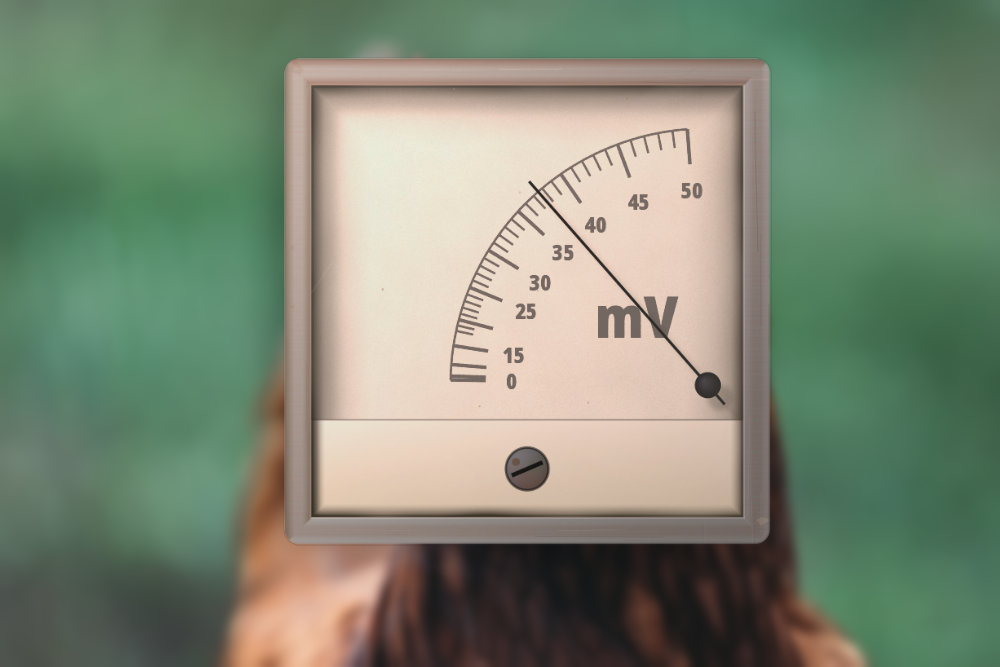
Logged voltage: 37.5 (mV)
